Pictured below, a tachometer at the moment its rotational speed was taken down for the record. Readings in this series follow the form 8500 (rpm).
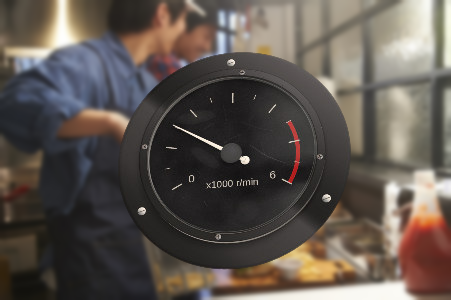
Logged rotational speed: 1500 (rpm)
